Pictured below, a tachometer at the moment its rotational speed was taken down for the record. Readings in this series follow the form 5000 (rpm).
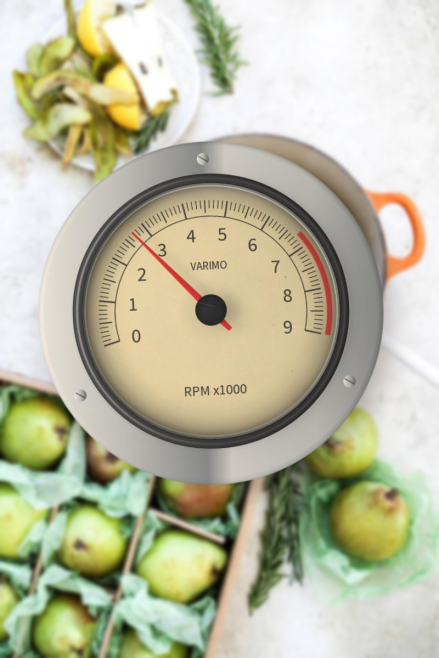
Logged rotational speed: 2700 (rpm)
